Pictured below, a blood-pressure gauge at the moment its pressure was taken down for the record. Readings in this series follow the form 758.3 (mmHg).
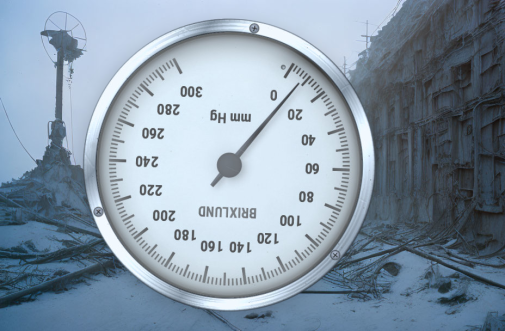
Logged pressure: 8 (mmHg)
